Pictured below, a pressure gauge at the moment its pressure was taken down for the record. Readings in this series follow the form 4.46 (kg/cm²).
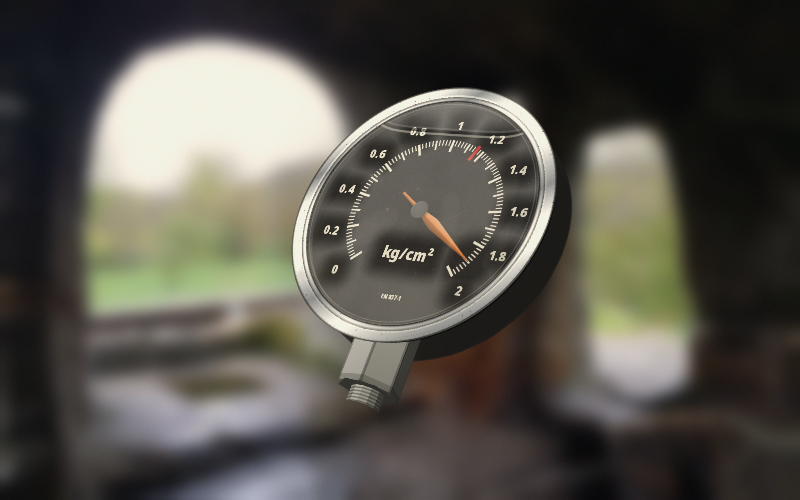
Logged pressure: 1.9 (kg/cm²)
